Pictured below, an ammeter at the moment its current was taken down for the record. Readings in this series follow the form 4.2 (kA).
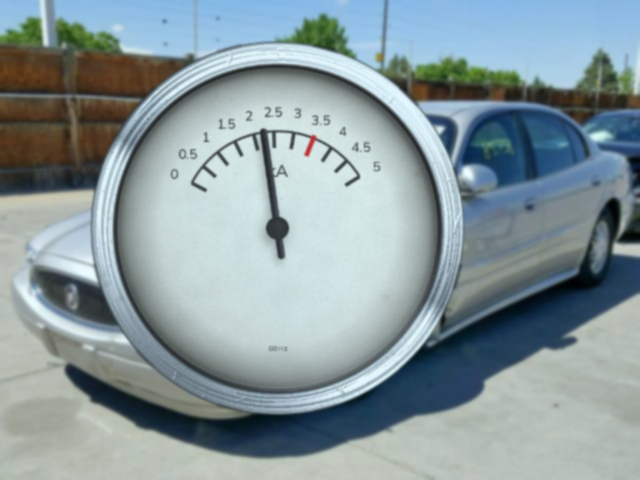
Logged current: 2.25 (kA)
